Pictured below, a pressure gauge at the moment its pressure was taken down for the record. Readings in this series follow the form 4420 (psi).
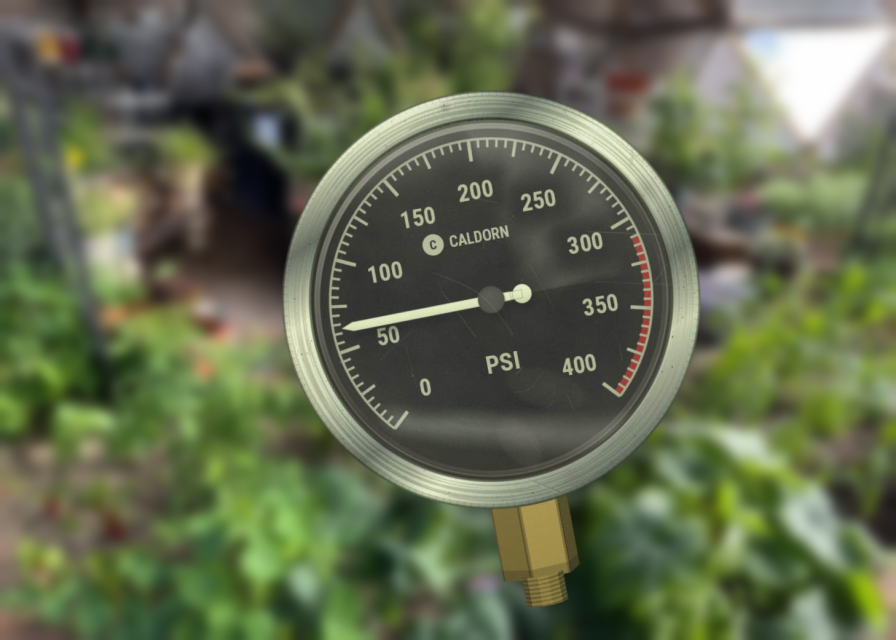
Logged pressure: 62.5 (psi)
